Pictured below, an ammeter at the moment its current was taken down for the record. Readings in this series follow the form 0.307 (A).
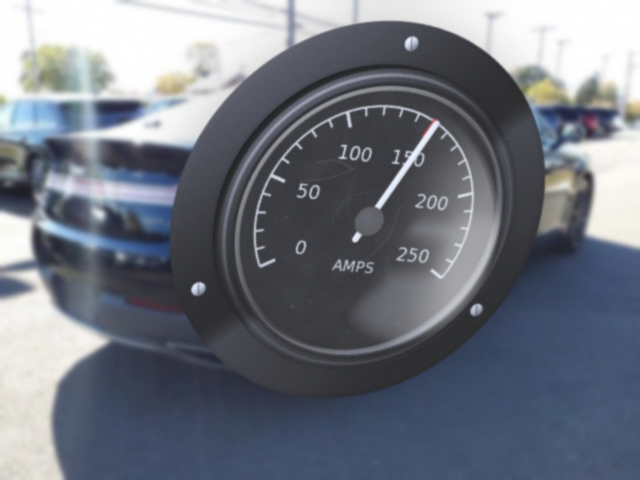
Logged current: 150 (A)
